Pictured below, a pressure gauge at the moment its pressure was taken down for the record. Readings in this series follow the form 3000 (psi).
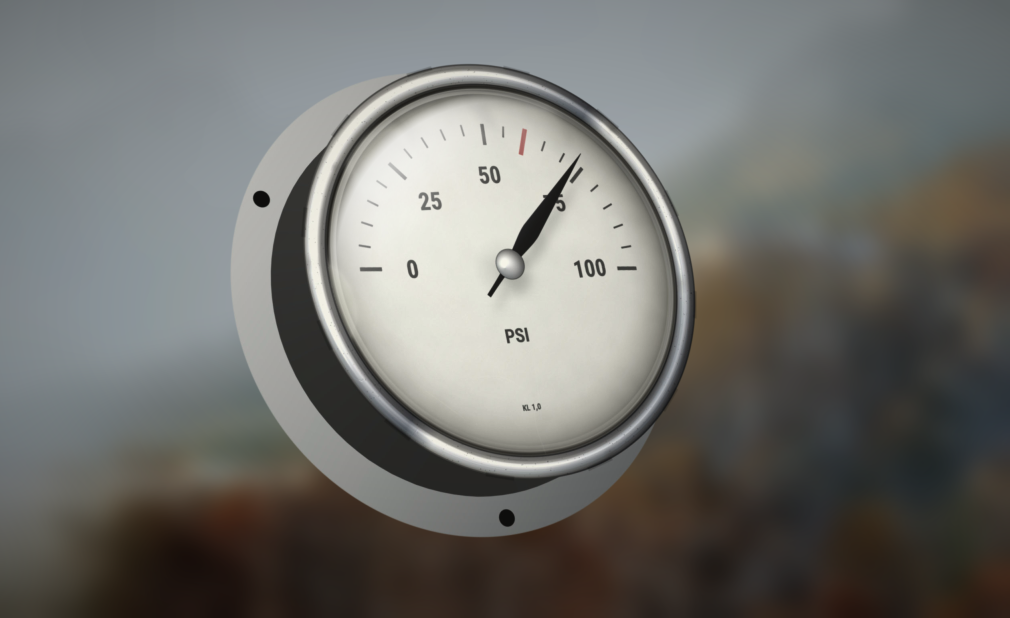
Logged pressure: 72.5 (psi)
